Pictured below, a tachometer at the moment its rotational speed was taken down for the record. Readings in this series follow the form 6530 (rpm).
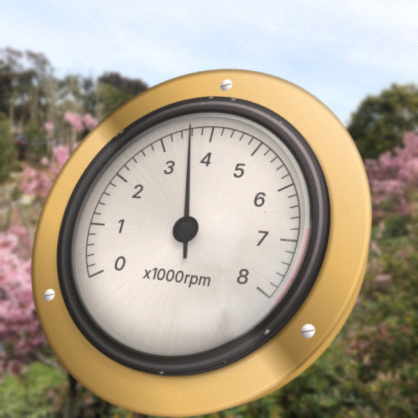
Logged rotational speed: 3600 (rpm)
